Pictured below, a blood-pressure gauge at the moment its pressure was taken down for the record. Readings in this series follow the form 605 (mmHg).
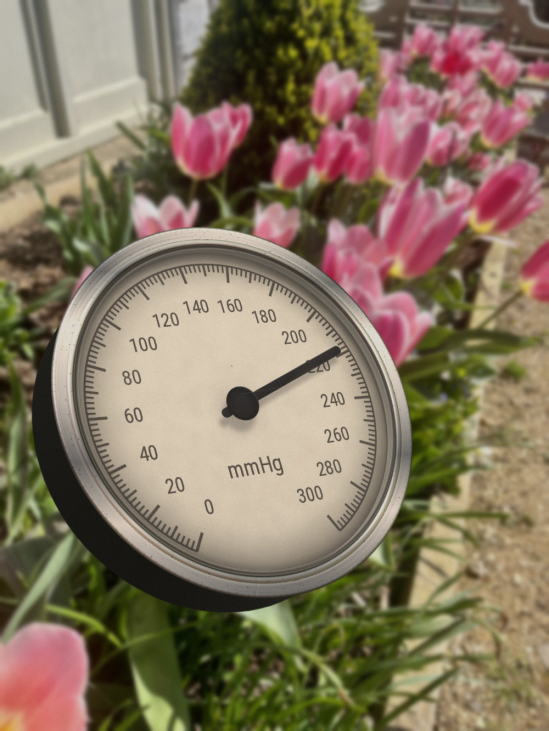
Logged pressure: 218 (mmHg)
